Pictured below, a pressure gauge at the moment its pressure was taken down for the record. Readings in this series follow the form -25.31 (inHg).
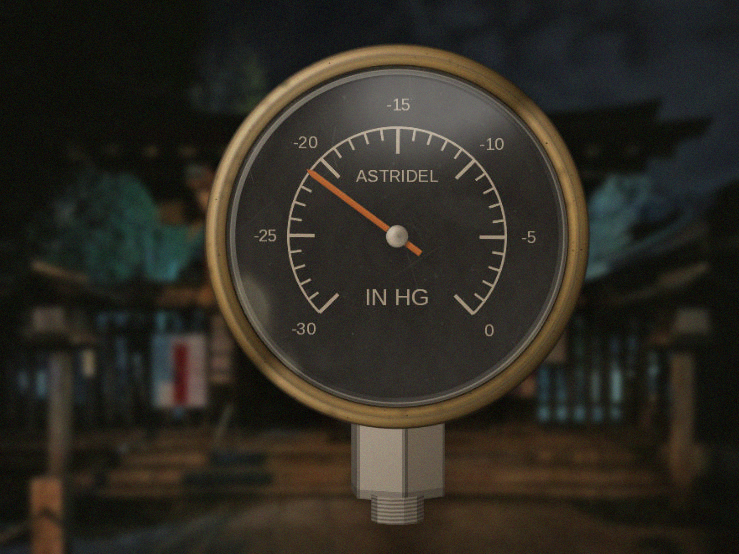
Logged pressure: -21 (inHg)
